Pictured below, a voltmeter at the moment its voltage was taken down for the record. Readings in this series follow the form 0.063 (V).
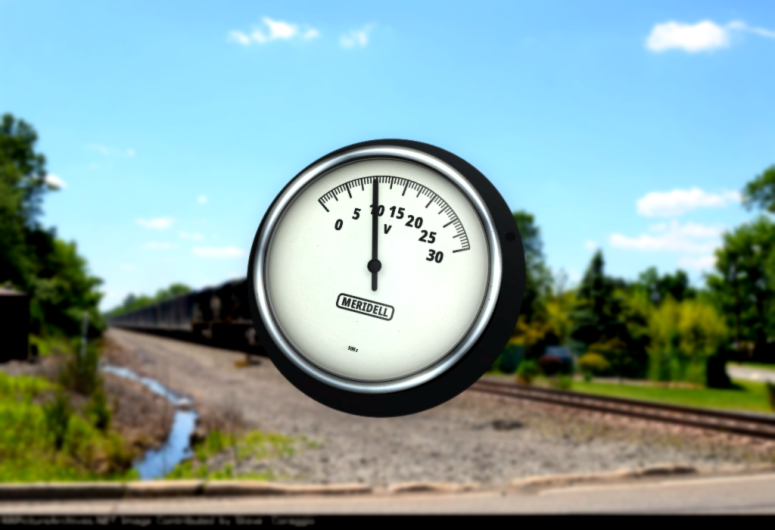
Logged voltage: 10 (V)
